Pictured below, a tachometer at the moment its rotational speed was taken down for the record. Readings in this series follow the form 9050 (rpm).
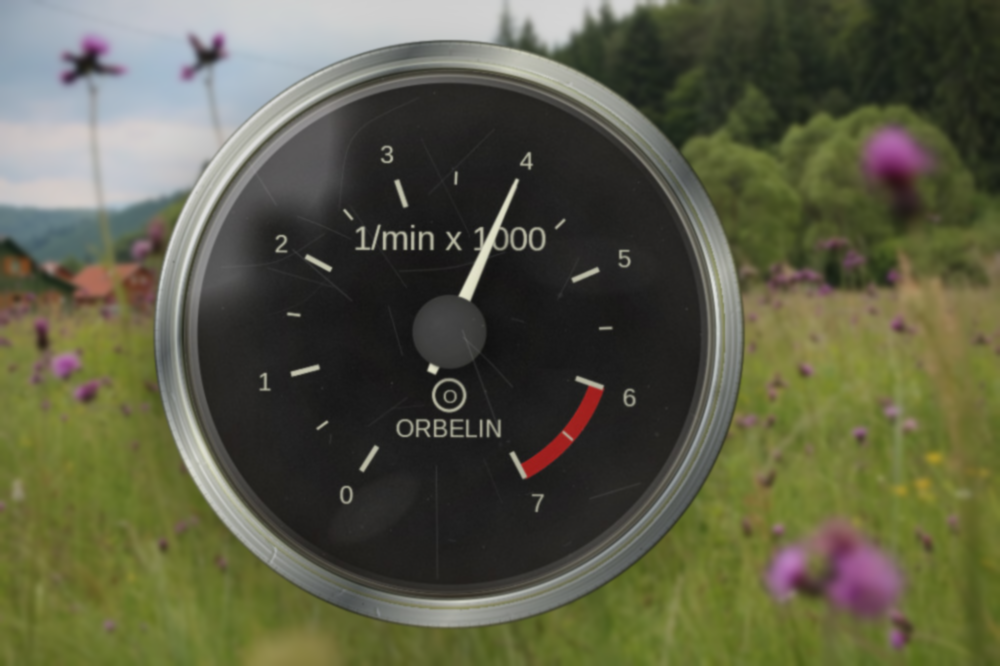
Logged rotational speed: 4000 (rpm)
